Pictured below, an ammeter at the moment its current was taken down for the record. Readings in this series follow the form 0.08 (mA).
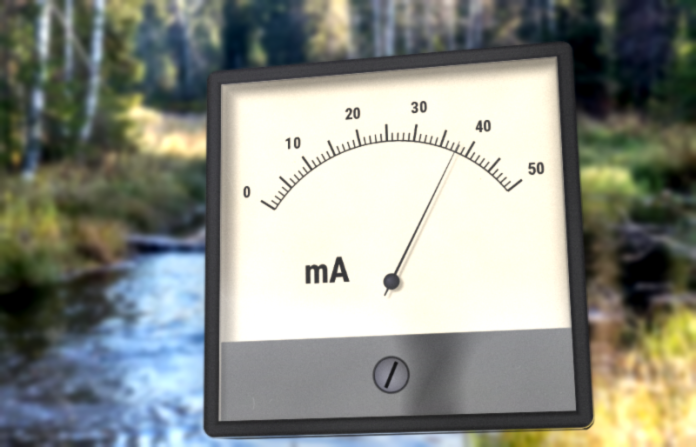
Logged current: 38 (mA)
